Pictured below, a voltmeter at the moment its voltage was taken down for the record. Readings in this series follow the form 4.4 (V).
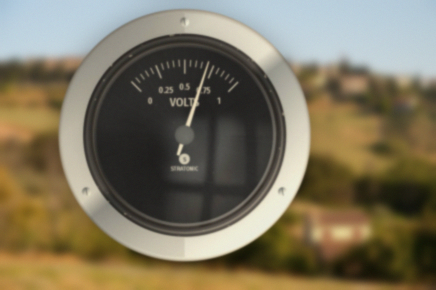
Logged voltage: 0.7 (V)
